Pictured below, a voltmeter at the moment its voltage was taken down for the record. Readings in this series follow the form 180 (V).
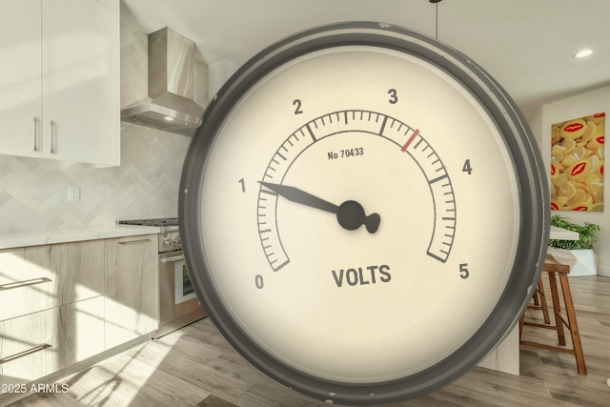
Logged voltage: 1.1 (V)
